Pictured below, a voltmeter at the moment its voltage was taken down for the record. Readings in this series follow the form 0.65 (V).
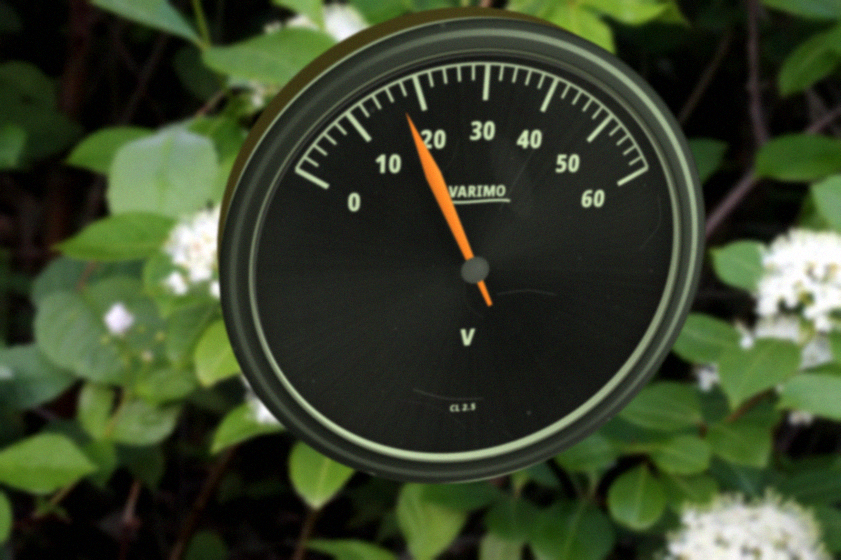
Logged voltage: 17 (V)
